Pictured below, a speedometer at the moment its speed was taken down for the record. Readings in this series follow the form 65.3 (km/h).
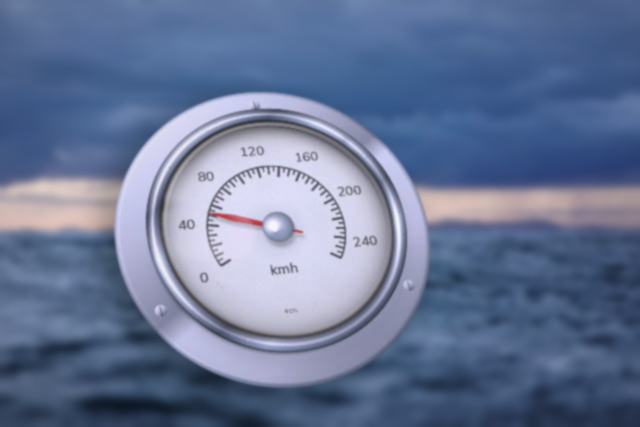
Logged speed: 50 (km/h)
